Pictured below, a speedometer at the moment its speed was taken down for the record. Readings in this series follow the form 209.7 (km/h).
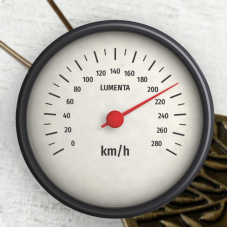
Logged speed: 210 (km/h)
